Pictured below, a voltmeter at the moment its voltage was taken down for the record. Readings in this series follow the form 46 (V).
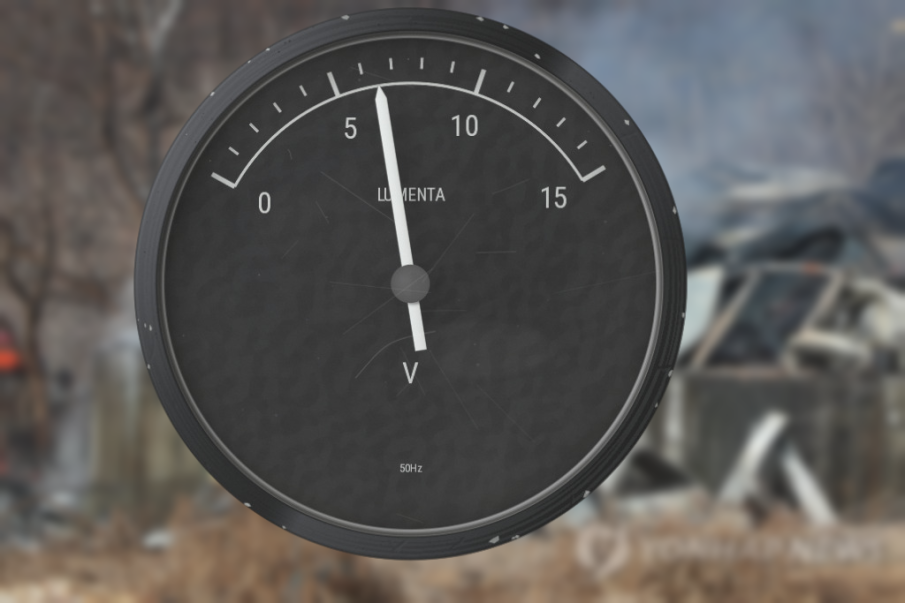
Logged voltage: 6.5 (V)
